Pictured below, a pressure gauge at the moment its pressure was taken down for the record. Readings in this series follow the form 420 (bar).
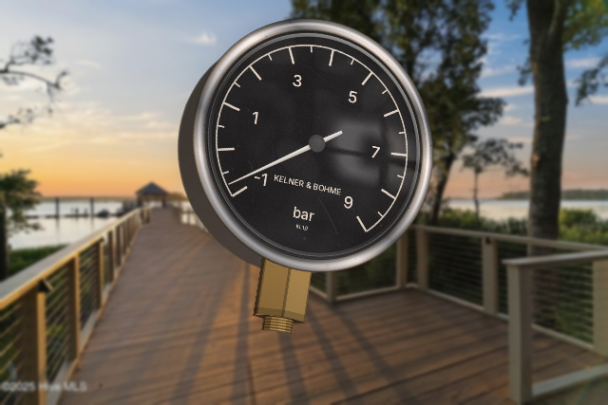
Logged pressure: -0.75 (bar)
